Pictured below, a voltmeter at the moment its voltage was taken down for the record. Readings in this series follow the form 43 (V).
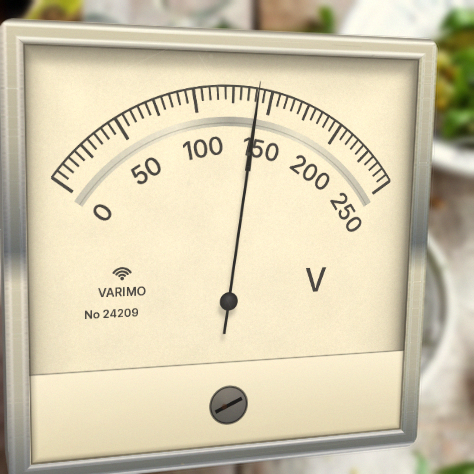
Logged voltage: 140 (V)
